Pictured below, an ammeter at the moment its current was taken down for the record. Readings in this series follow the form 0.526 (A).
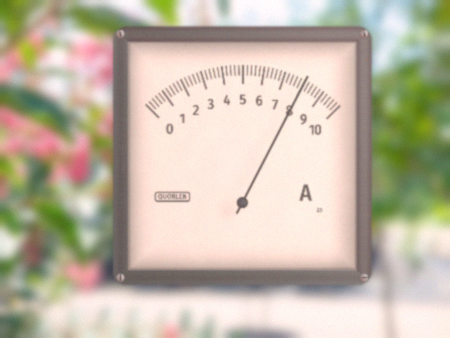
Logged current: 8 (A)
